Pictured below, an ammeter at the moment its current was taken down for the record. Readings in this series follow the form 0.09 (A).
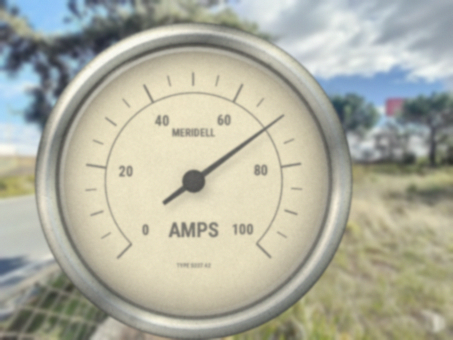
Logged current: 70 (A)
